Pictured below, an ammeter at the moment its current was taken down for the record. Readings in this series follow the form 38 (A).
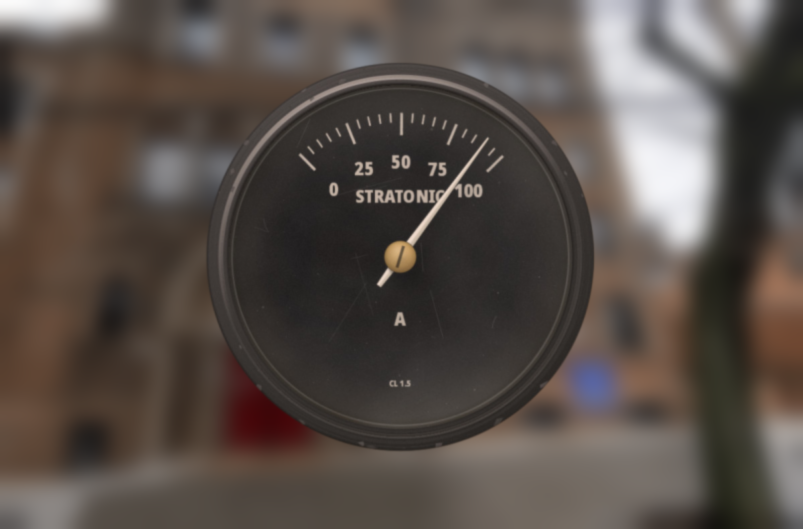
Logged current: 90 (A)
